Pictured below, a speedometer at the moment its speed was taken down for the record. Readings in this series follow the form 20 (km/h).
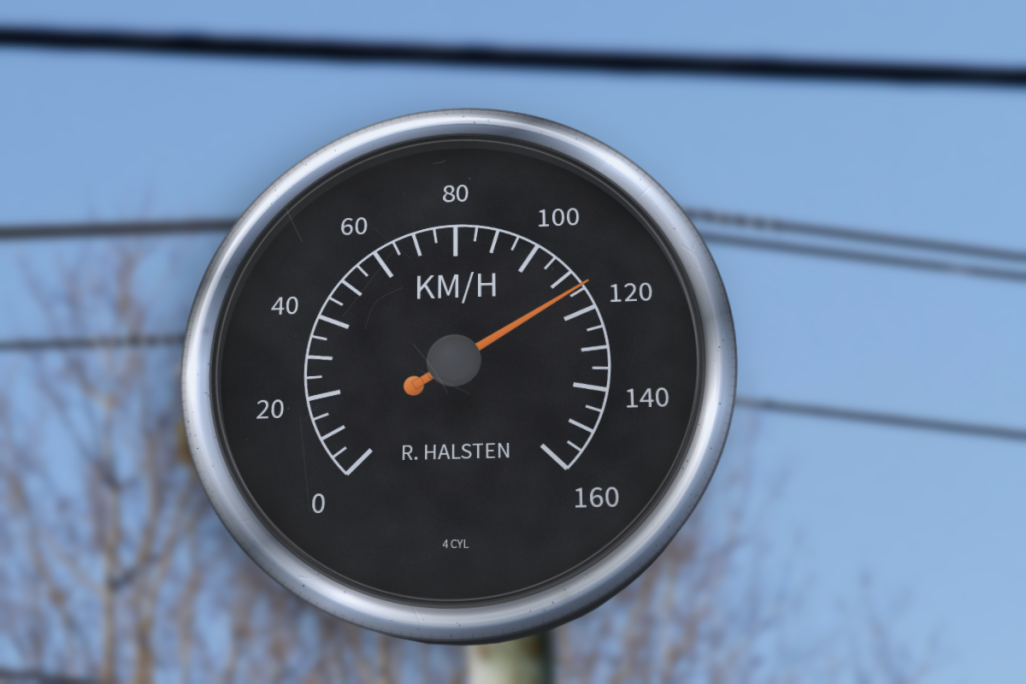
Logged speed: 115 (km/h)
